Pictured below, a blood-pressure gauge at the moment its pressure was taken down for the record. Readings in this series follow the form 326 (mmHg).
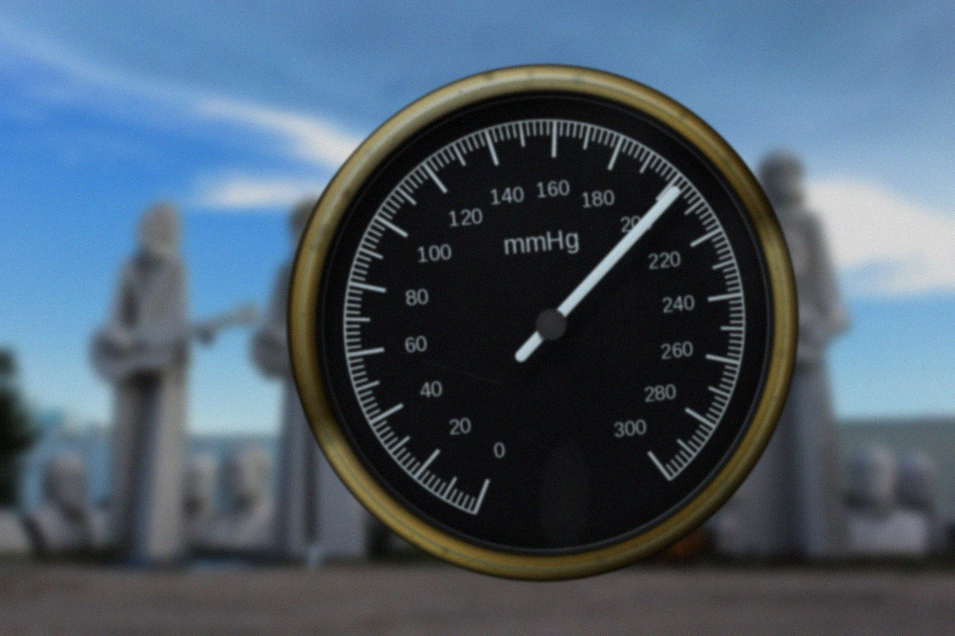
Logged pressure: 202 (mmHg)
